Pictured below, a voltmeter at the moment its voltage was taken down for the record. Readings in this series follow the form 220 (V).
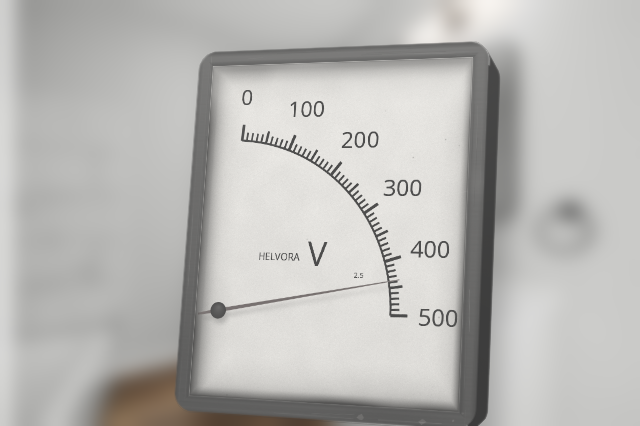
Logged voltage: 440 (V)
